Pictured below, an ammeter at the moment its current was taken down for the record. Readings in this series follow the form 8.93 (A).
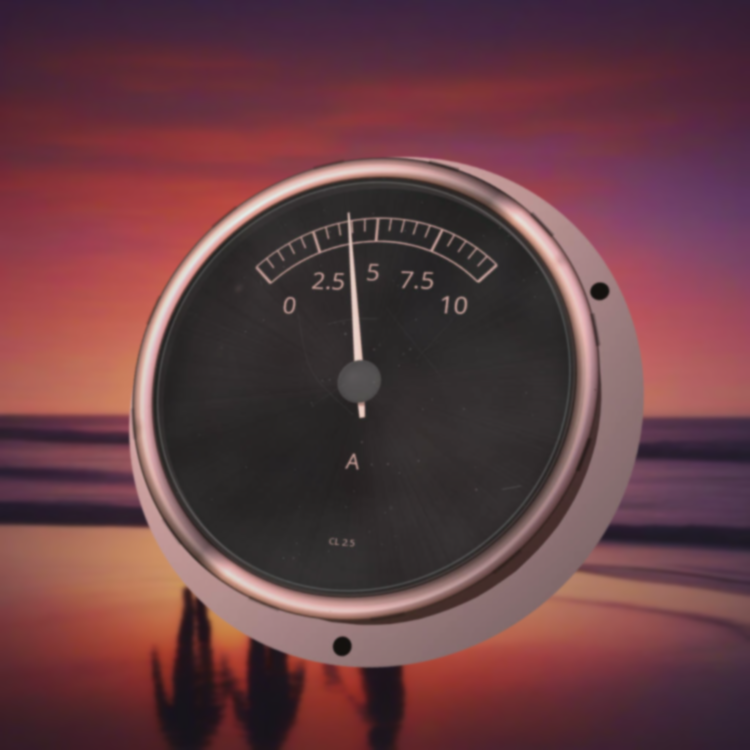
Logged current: 4 (A)
